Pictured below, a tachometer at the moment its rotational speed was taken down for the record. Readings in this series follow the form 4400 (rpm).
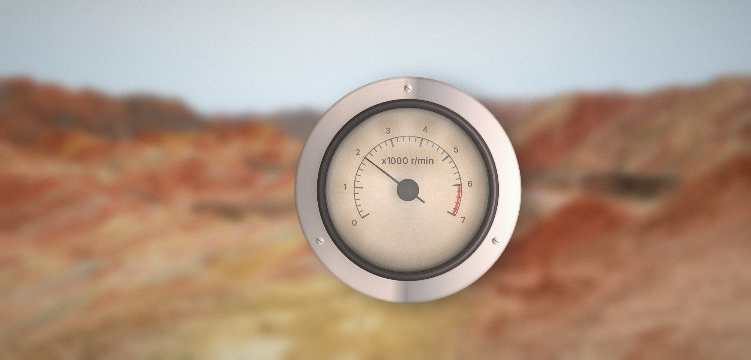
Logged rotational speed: 2000 (rpm)
